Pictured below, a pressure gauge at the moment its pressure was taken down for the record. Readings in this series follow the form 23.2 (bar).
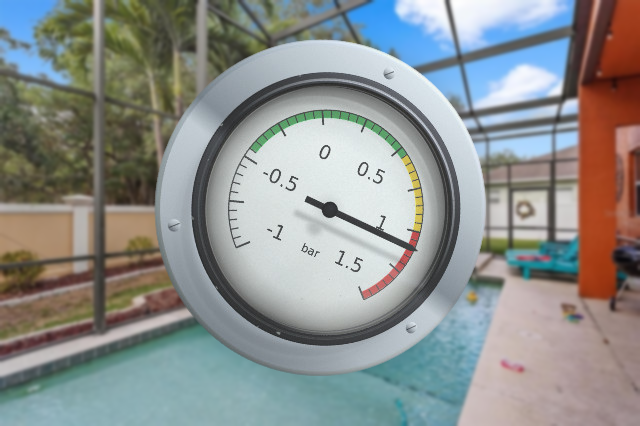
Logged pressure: 1.1 (bar)
